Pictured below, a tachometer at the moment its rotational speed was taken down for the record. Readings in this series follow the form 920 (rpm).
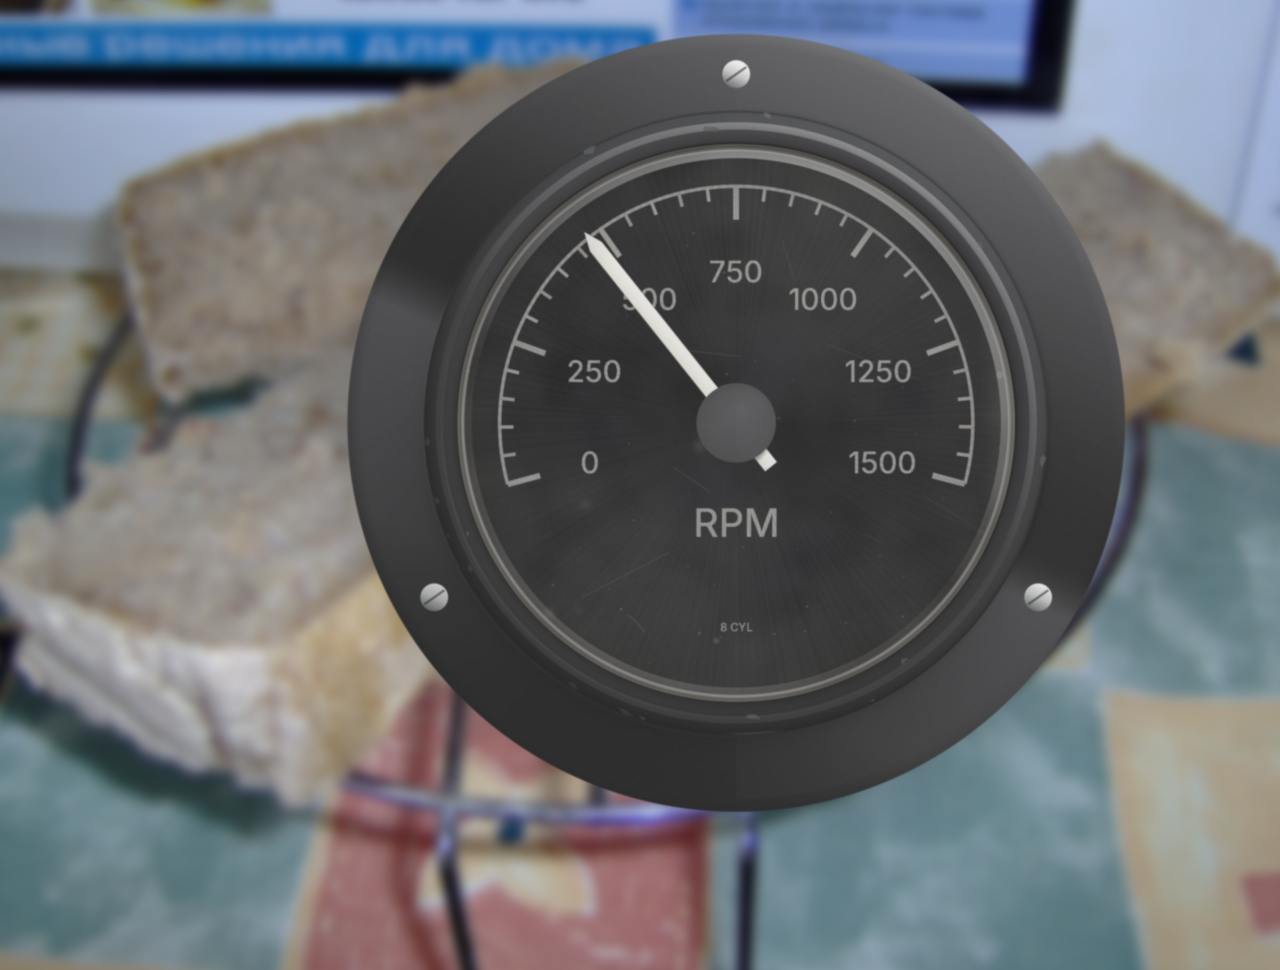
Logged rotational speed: 475 (rpm)
